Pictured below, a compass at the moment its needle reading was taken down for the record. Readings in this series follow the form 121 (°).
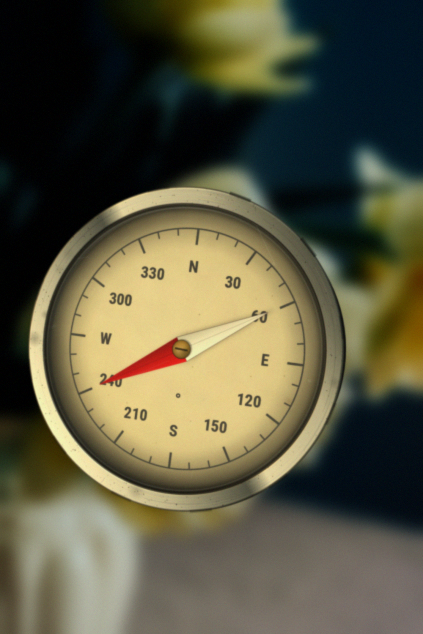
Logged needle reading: 240 (°)
